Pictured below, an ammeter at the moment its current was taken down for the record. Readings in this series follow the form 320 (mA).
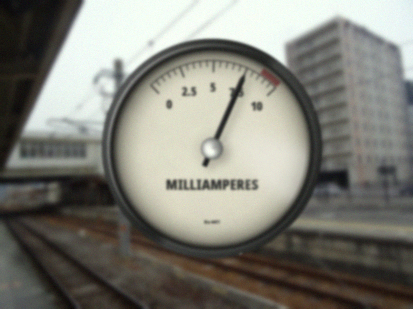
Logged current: 7.5 (mA)
